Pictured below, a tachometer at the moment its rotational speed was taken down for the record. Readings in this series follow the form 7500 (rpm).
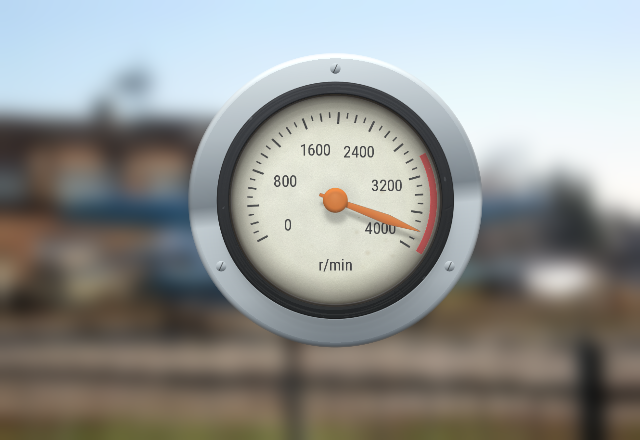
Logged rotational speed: 3800 (rpm)
